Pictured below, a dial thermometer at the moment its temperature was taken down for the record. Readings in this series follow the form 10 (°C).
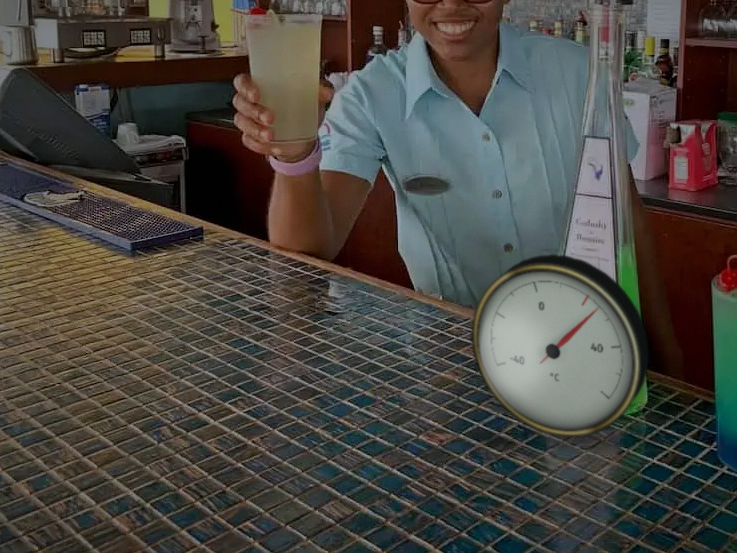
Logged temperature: 25 (°C)
